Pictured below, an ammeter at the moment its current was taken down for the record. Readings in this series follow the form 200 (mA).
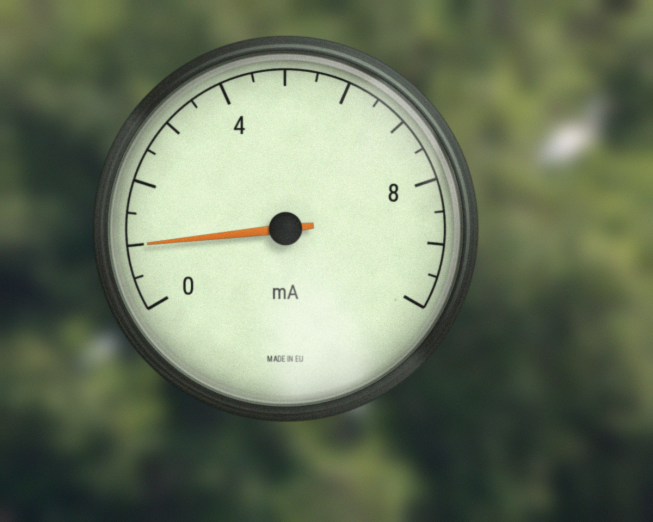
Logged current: 1 (mA)
